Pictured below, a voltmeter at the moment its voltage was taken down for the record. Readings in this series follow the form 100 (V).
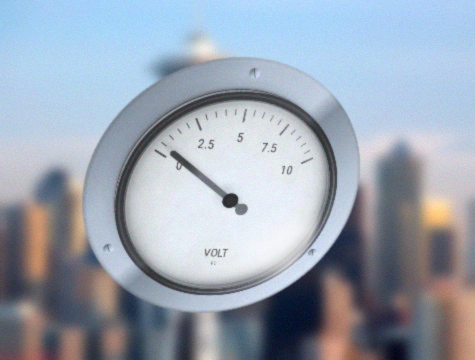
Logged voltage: 0.5 (V)
